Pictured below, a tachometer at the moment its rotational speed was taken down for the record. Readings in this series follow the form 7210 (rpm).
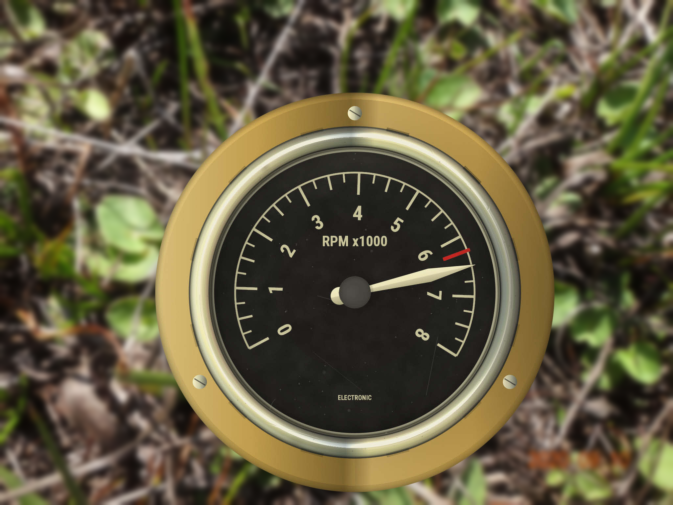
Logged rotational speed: 6500 (rpm)
